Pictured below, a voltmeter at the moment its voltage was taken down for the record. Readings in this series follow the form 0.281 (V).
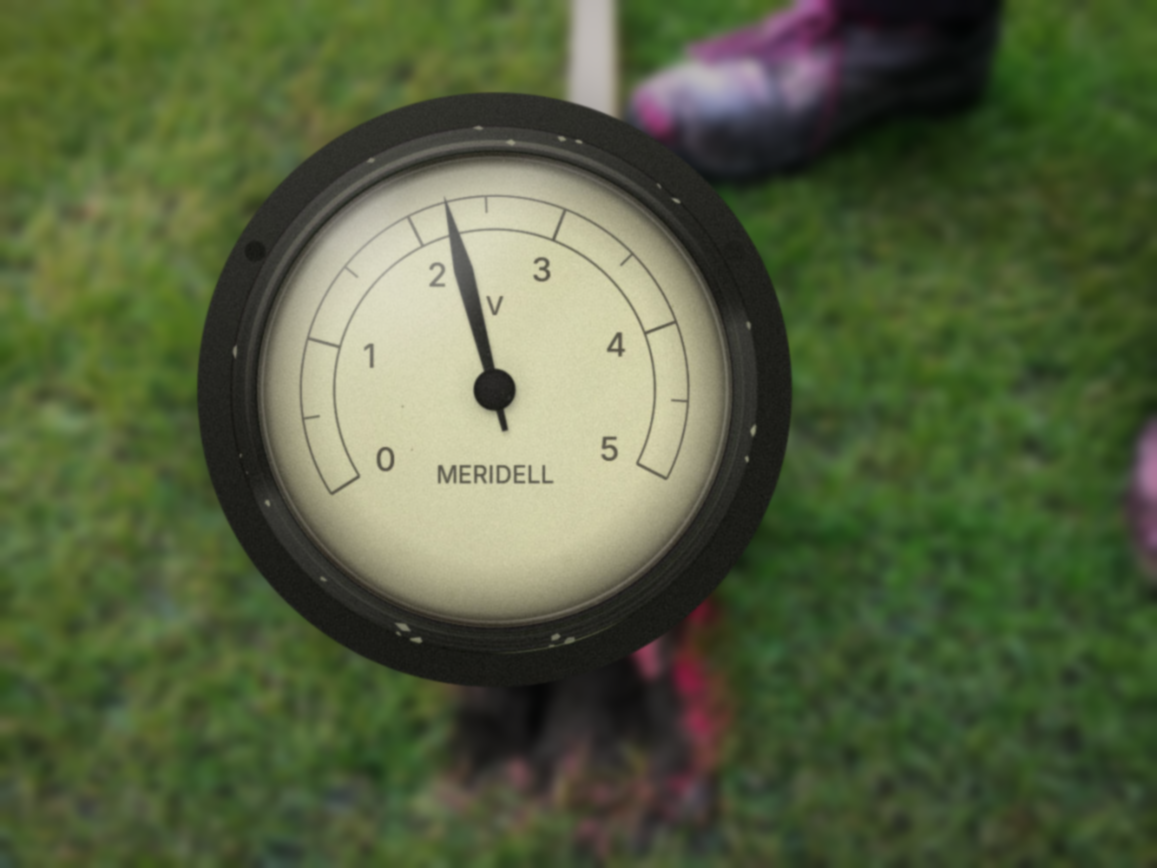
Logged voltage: 2.25 (V)
